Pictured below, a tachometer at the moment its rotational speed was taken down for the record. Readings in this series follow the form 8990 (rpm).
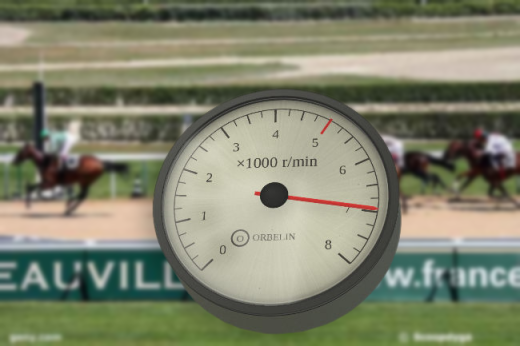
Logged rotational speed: 7000 (rpm)
